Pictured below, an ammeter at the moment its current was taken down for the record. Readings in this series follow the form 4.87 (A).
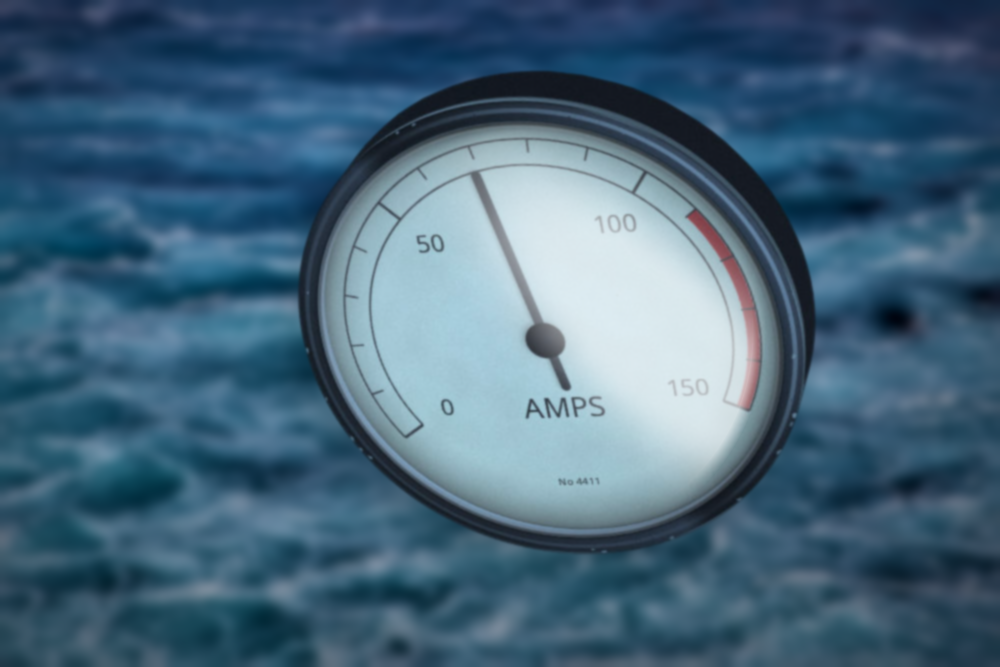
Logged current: 70 (A)
